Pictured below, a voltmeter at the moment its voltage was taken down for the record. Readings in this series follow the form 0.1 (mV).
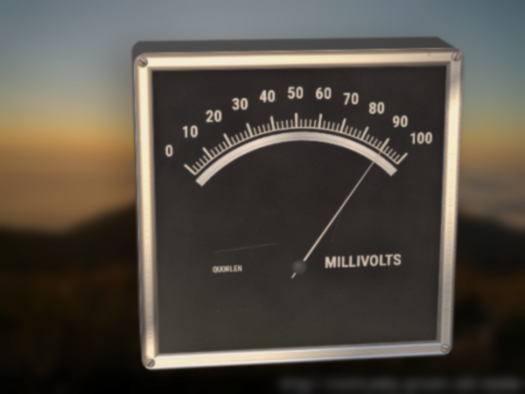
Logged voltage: 90 (mV)
